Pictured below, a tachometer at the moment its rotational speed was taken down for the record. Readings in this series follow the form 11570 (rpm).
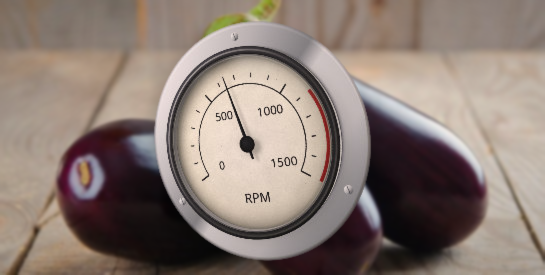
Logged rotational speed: 650 (rpm)
